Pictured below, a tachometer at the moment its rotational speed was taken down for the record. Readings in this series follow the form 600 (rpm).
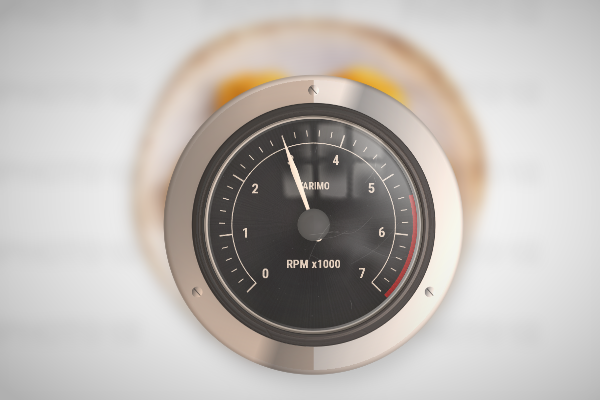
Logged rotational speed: 3000 (rpm)
